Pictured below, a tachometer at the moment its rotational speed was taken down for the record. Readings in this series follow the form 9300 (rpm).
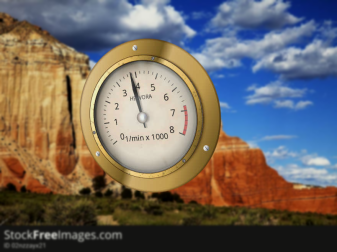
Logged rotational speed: 3800 (rpm)
